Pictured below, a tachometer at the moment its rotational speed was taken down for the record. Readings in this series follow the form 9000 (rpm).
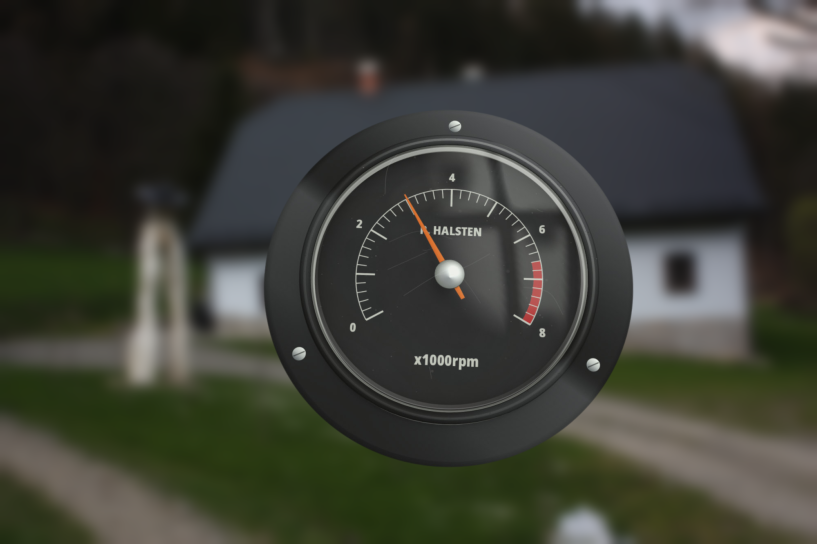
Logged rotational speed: 3000 (rpm)
